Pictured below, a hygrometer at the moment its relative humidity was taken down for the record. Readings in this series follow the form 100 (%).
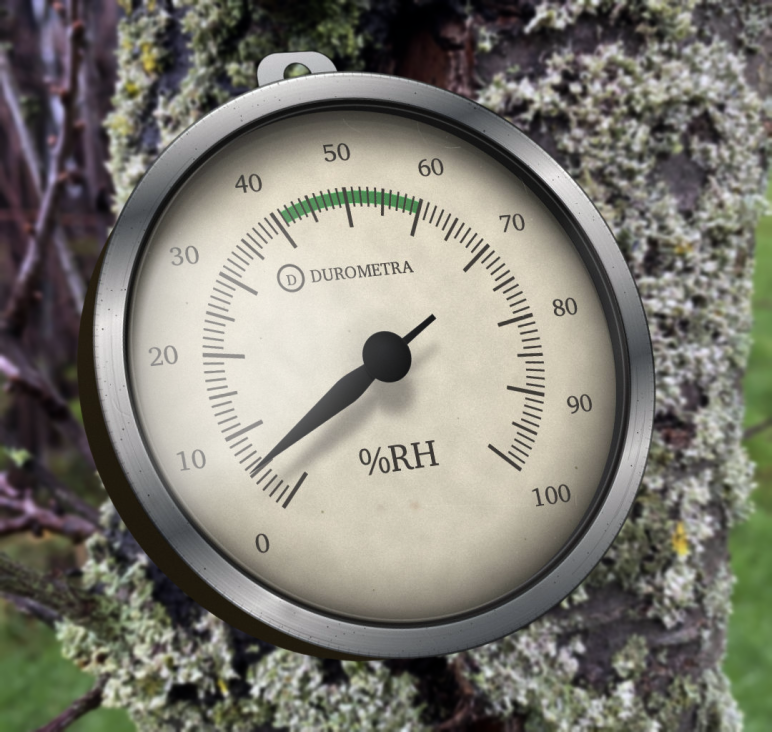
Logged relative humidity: 5.5 (%)
